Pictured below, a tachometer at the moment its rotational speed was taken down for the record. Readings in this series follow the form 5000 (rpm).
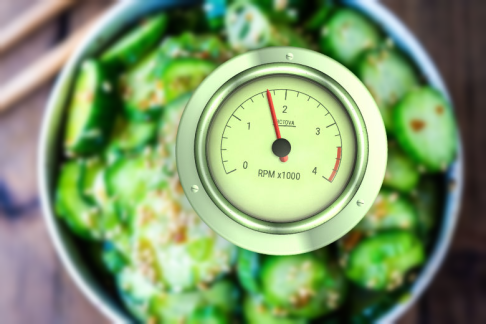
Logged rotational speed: 1700 (rpm)
